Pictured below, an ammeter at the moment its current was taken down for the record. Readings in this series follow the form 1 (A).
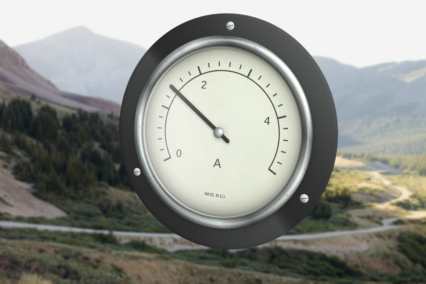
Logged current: 1.4 (A)
